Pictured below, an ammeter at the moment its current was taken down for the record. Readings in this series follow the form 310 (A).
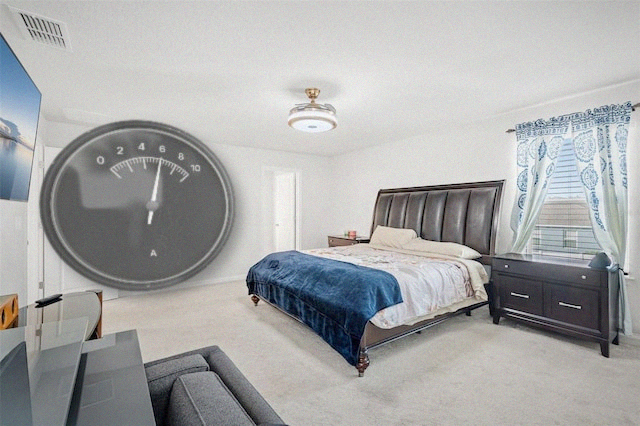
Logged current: 6 (A)
